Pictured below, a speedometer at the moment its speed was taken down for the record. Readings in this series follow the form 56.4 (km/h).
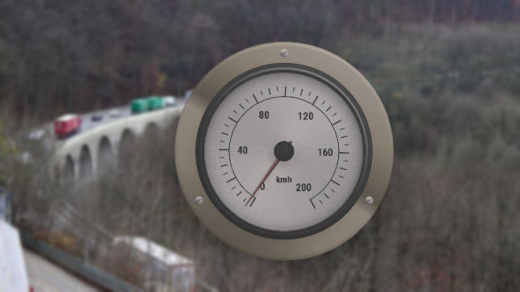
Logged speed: 2.5 (km/h)
